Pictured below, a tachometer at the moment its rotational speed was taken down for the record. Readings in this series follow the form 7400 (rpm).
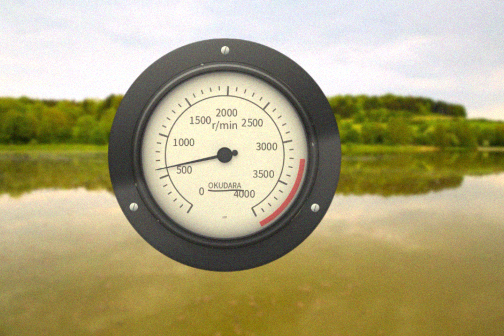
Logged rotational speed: 600 (rpm)
